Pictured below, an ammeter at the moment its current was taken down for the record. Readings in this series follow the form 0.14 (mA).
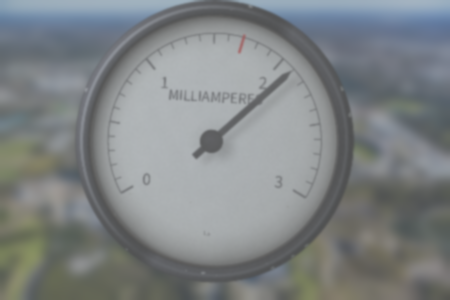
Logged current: 2.1 (mA)
